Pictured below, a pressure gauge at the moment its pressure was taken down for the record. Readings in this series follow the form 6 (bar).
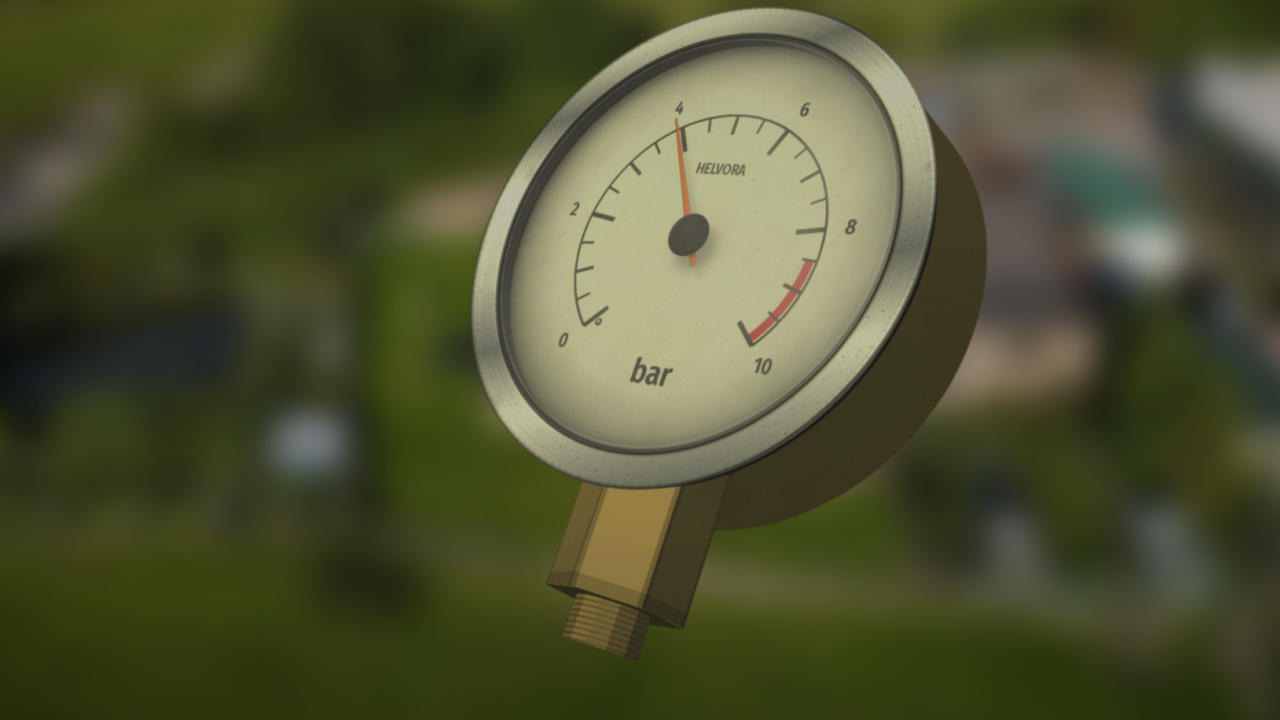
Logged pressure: 4 (bar)
